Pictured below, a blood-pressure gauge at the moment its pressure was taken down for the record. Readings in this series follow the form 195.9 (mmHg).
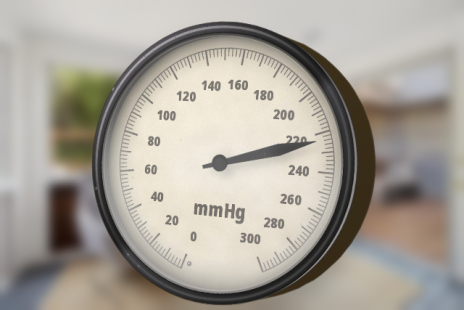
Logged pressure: 224 (mmHg)
